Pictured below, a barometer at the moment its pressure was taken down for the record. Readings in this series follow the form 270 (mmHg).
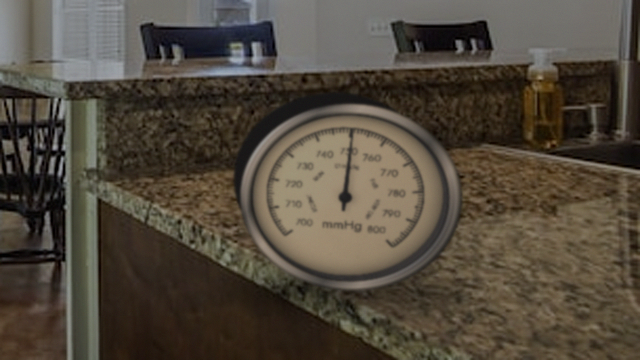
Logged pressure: 750 (mmHg)
